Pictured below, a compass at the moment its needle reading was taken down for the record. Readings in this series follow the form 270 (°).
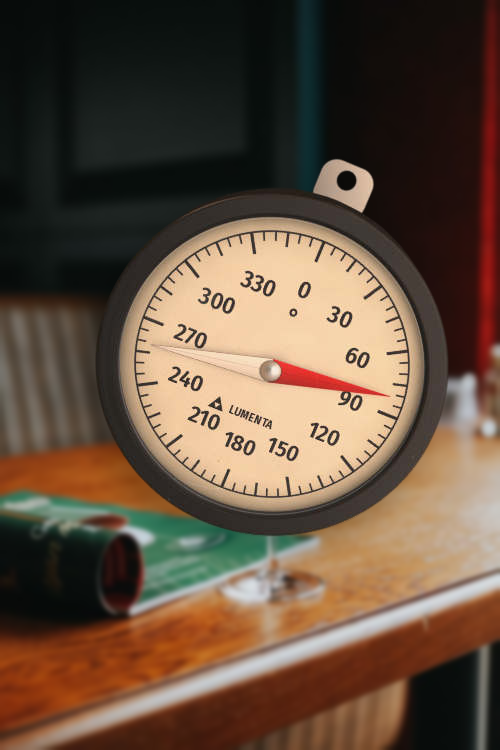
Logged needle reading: 80 (°)
